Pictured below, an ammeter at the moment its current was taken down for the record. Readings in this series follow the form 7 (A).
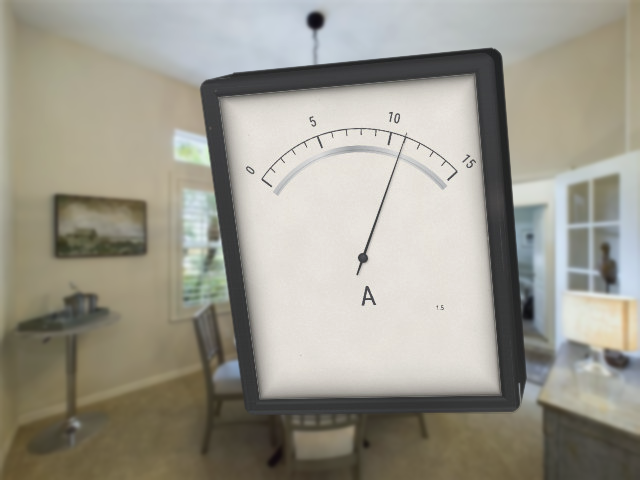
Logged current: 11 (A)
